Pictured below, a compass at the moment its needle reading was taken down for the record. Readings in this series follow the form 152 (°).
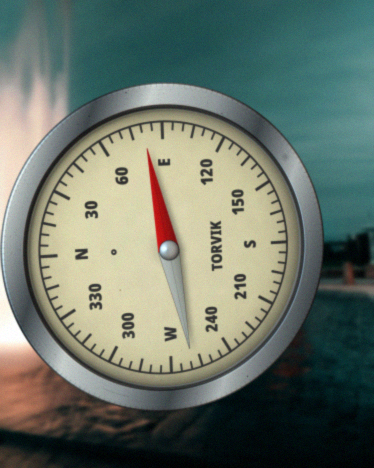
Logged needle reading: 80 (°)
